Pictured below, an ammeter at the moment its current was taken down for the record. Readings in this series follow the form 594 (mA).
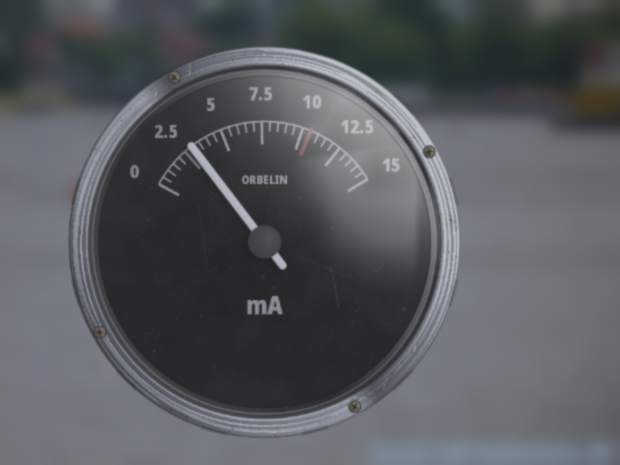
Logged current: 3 (mA)
